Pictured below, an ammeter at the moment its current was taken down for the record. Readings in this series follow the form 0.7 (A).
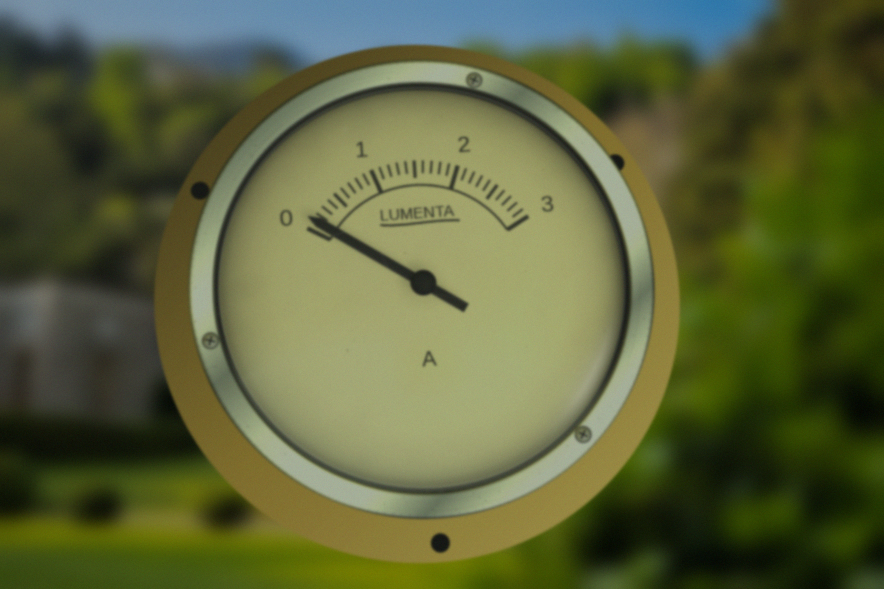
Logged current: 0.1 (A)
